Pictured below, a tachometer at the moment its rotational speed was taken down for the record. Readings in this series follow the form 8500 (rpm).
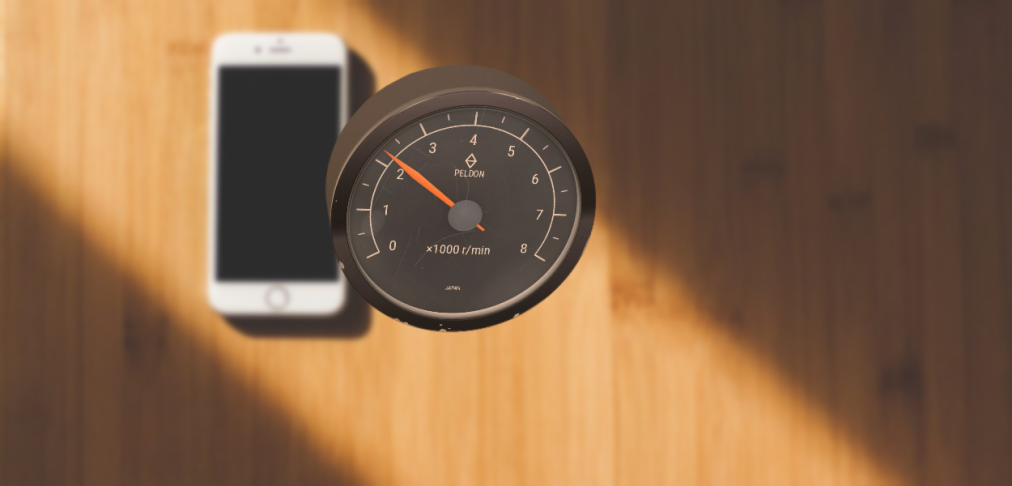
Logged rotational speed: 2250 (rpm)
